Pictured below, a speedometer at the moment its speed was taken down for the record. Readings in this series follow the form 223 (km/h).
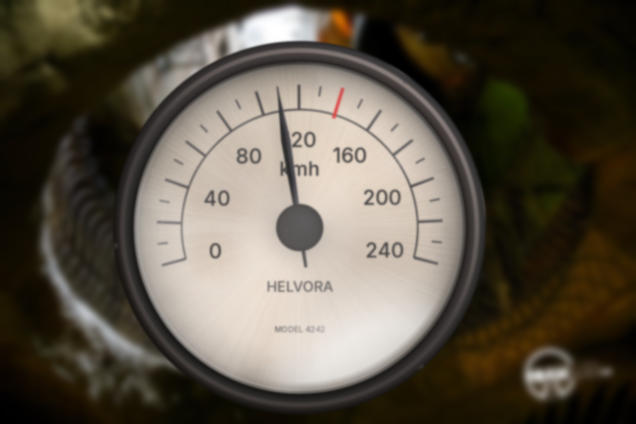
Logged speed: 110 (km/h)
